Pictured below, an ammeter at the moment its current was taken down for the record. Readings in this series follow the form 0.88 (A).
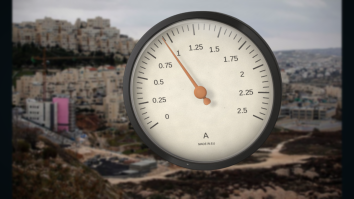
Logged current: 0.95 (A)
